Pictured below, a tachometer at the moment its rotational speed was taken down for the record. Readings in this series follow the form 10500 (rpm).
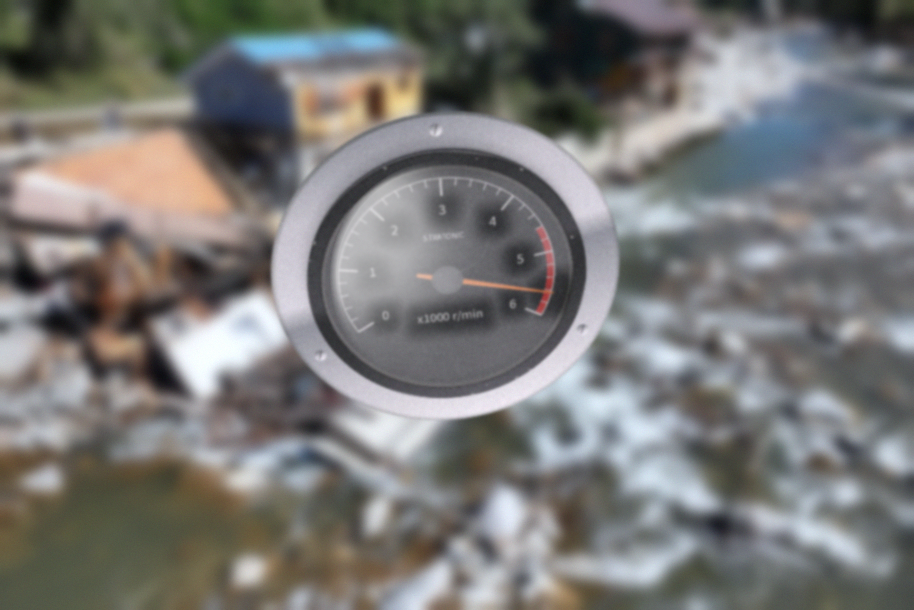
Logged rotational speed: 5600 (rpm)
